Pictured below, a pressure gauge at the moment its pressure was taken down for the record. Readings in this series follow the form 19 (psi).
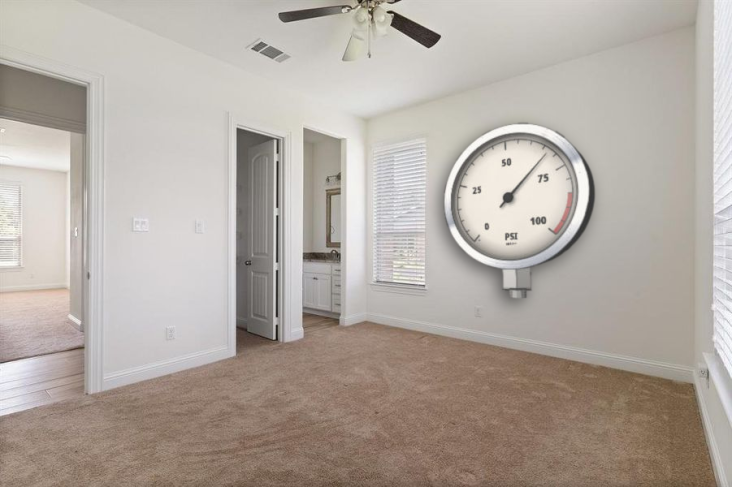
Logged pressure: 67.5 (psi)
